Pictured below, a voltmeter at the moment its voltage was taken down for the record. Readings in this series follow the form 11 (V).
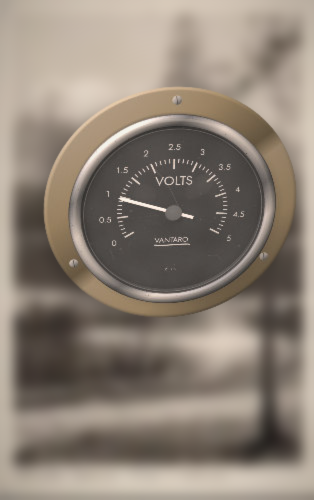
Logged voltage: 1 (V)
